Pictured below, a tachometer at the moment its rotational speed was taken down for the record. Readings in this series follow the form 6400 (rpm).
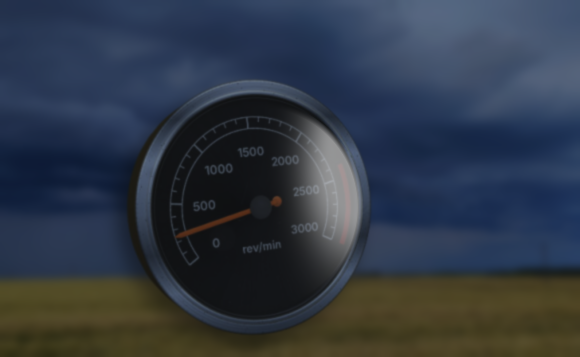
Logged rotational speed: 250 (rpm)
